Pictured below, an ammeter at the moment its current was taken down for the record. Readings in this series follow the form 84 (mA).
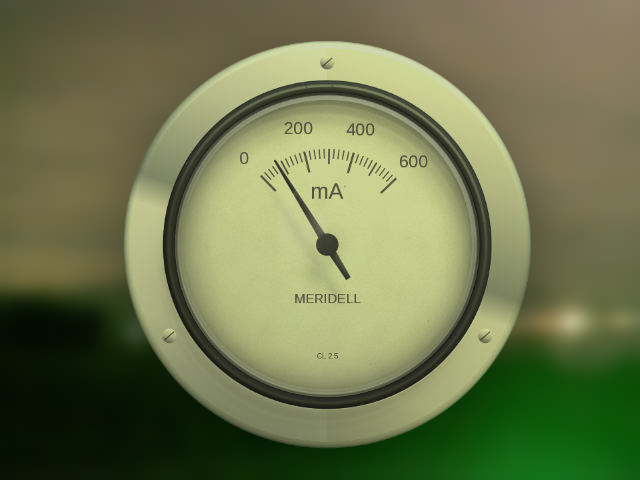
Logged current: 80 (mA)
